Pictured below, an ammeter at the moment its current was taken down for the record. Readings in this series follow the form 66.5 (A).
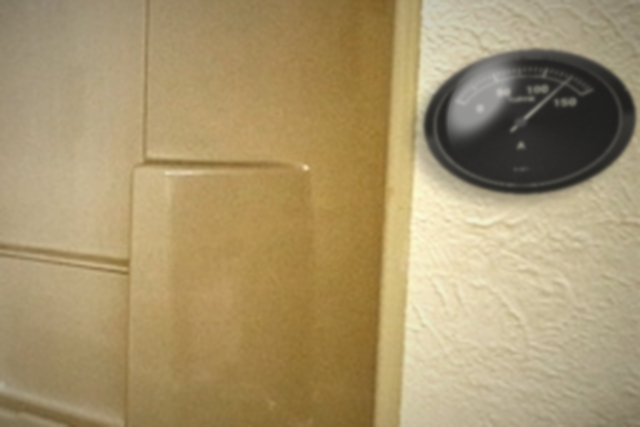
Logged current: 125 (A)
